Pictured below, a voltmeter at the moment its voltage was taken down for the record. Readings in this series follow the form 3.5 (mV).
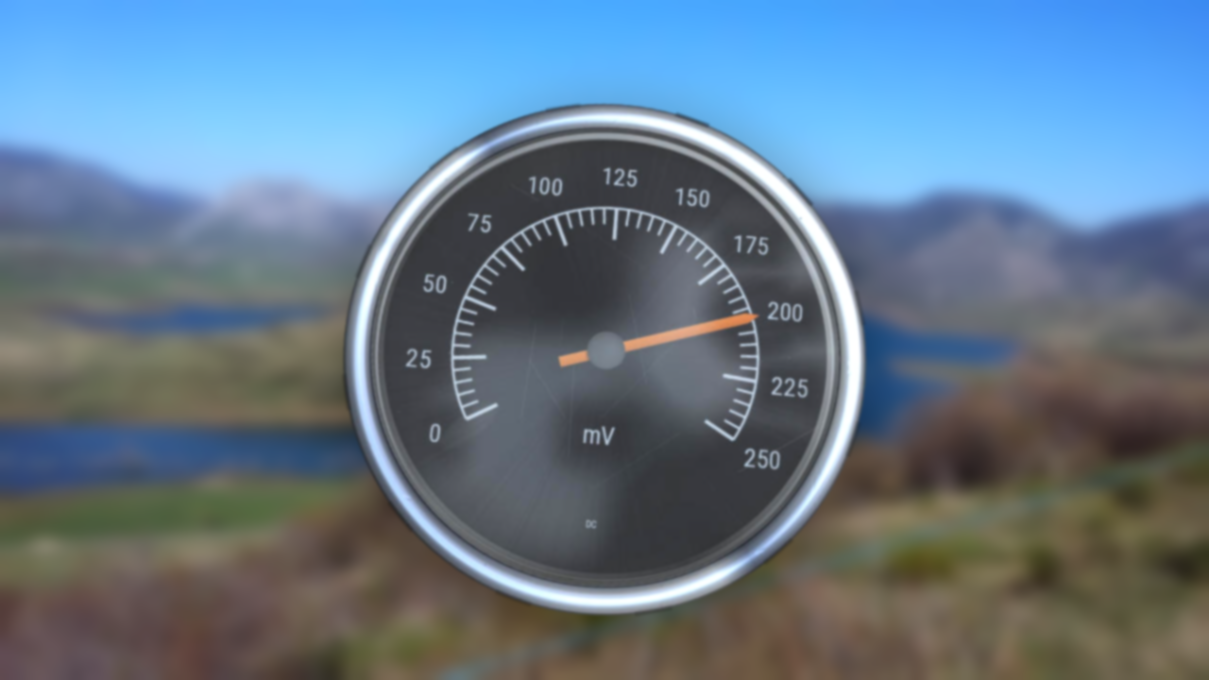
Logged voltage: 200 (mV)
